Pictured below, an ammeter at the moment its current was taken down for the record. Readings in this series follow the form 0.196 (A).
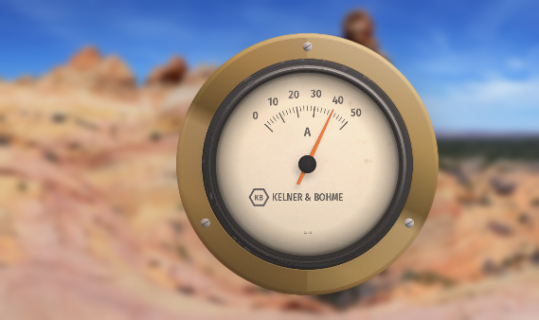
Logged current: 40 (A)
